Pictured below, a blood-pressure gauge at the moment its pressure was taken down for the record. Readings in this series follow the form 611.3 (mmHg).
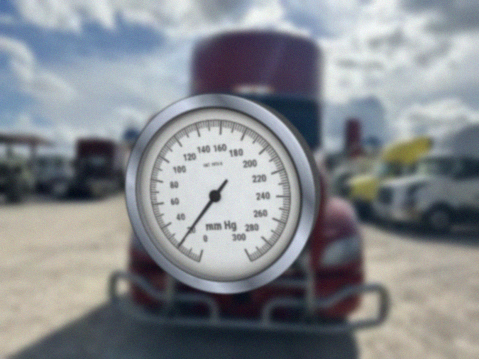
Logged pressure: 20 (mmHg)
